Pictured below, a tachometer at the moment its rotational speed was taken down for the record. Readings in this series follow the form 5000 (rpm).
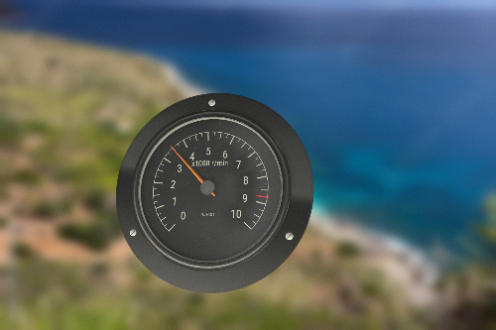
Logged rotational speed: 3500 (rpm)
